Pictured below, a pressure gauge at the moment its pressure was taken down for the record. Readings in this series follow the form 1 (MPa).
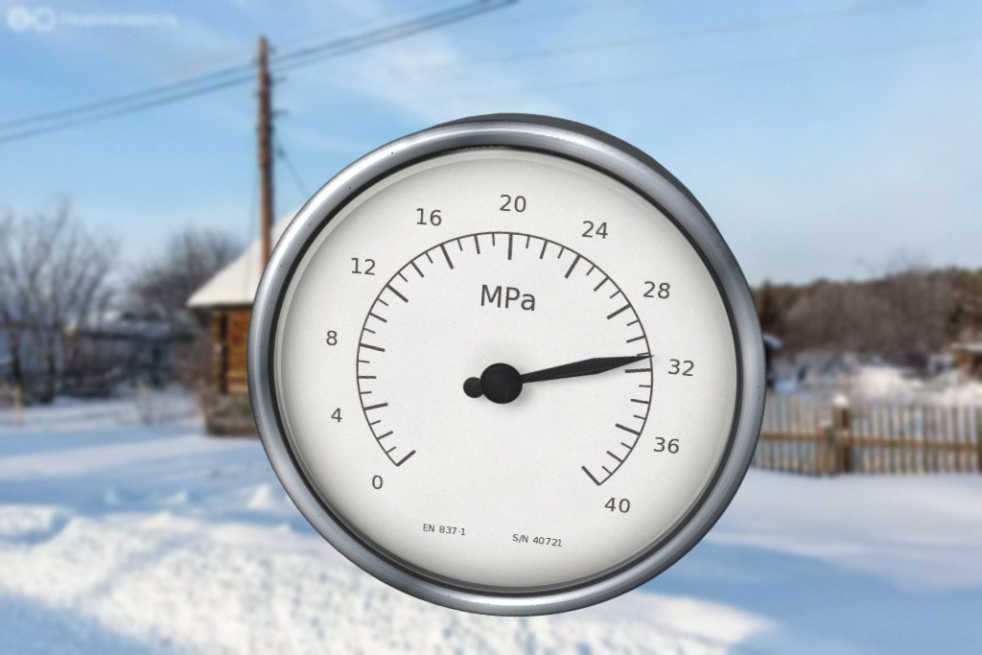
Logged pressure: 31 (MPa)
